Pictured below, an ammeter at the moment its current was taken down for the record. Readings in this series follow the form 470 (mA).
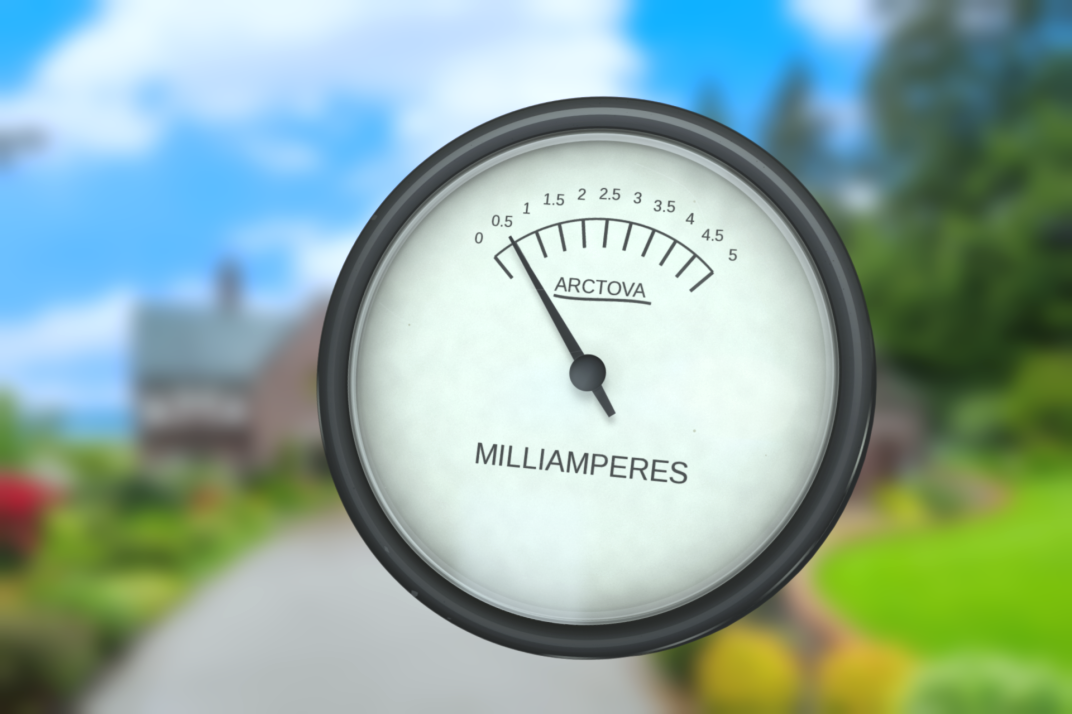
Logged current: 0.5 (mA)
